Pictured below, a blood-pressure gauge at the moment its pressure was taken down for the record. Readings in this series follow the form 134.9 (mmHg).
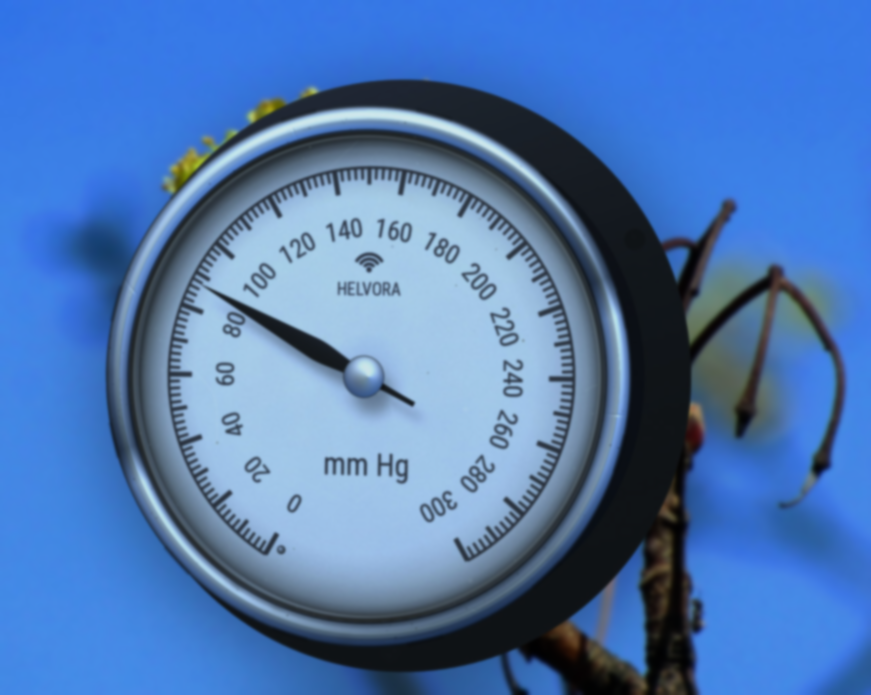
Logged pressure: 88 (mmHg)
